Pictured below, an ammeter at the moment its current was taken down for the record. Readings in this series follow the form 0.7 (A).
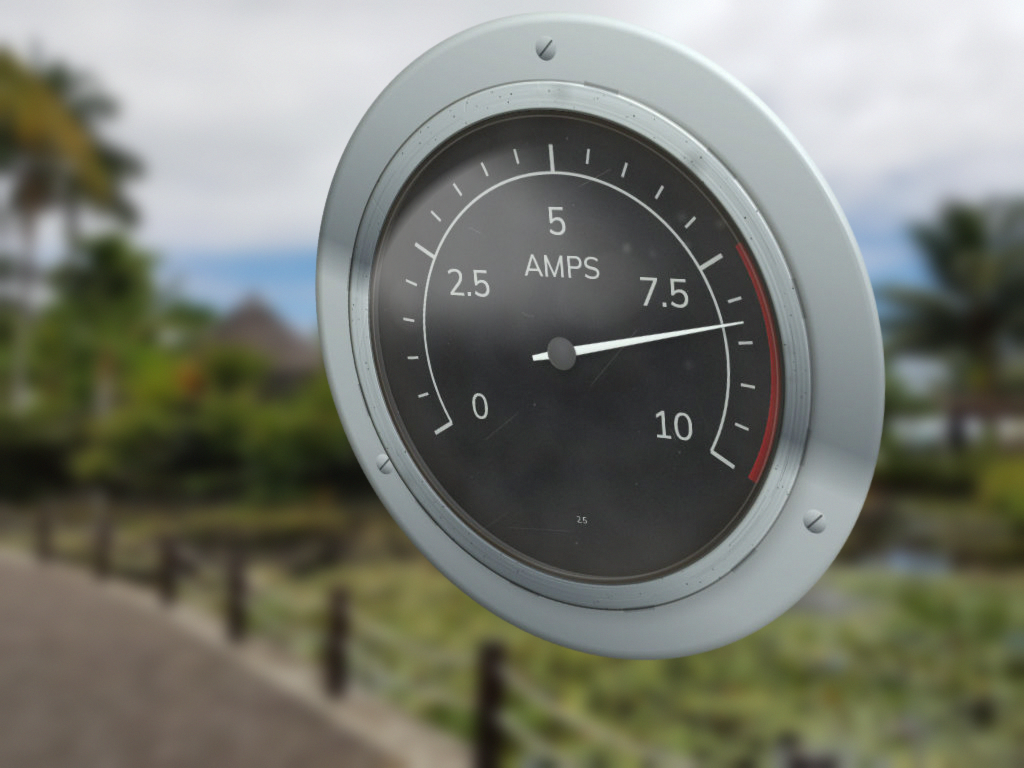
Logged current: 8.25 (A)
